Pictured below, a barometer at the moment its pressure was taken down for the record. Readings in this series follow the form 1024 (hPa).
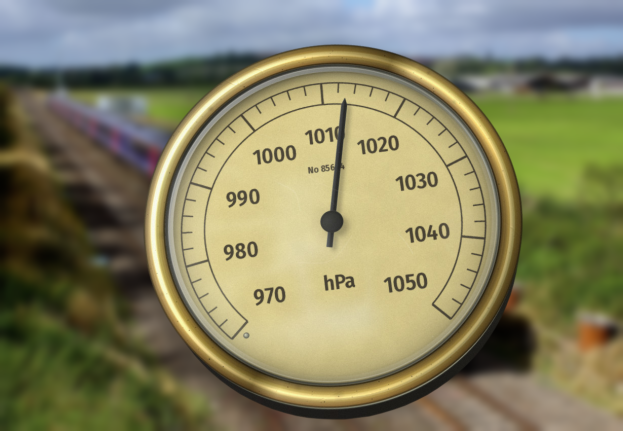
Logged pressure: 1013 (hPa)
